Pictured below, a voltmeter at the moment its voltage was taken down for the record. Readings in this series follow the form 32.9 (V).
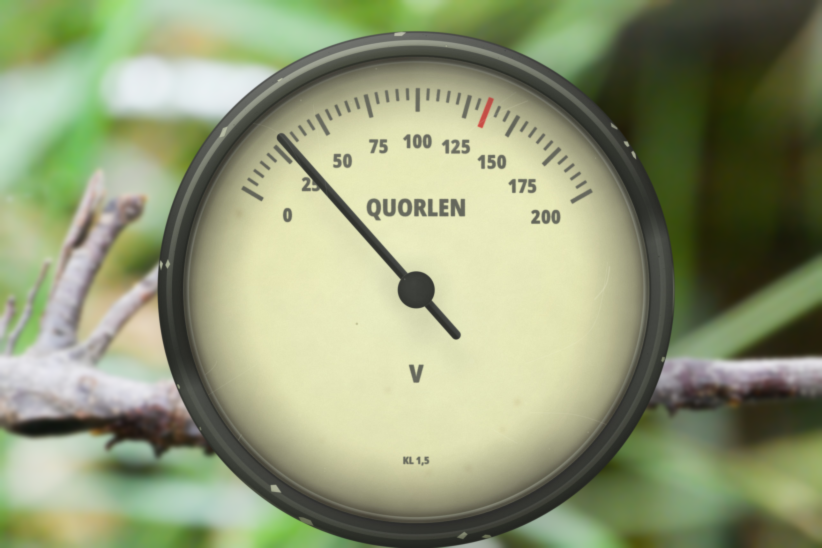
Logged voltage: 30 (V)
